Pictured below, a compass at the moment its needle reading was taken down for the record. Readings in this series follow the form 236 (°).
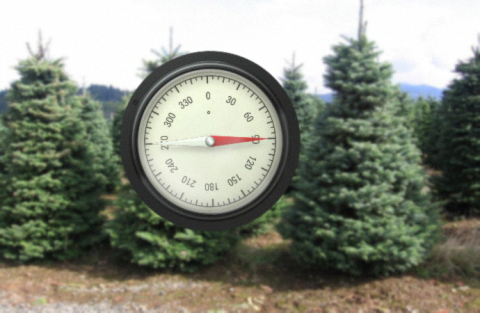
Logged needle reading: 90 (°)
